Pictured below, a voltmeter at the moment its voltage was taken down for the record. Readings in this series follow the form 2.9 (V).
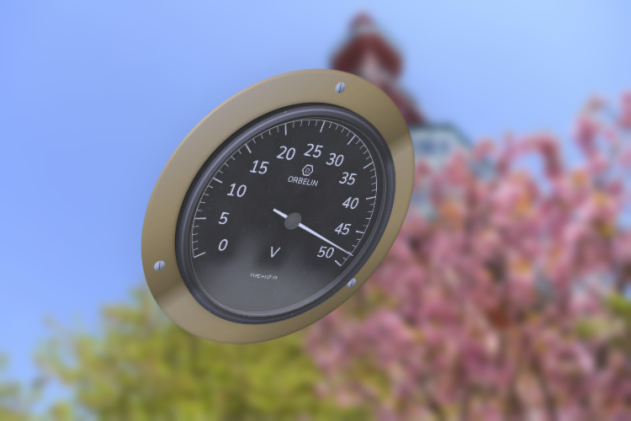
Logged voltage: 48 (V)
